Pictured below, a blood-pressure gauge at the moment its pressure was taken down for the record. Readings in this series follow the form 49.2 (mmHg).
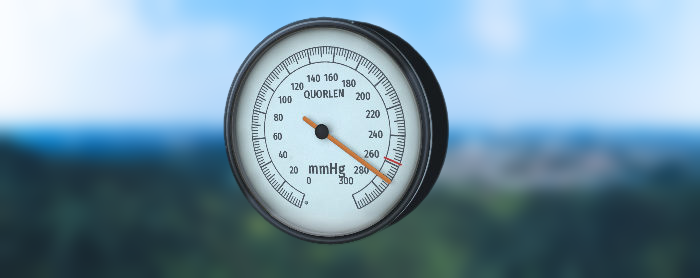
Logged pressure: 270 (mmHg)
